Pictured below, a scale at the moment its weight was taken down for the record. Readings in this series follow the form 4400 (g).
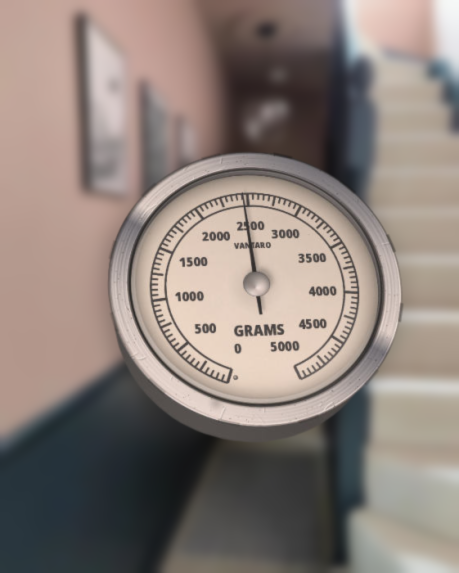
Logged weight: 2450 (g)
